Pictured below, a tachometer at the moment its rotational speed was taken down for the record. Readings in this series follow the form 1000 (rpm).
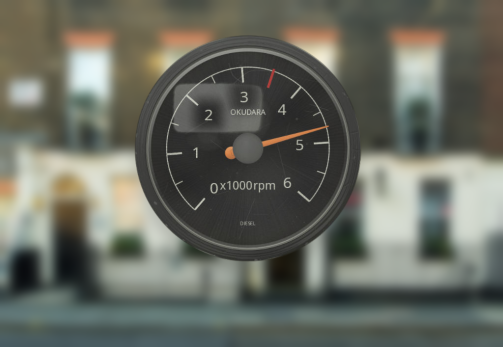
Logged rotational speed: 4750 (rpm)
